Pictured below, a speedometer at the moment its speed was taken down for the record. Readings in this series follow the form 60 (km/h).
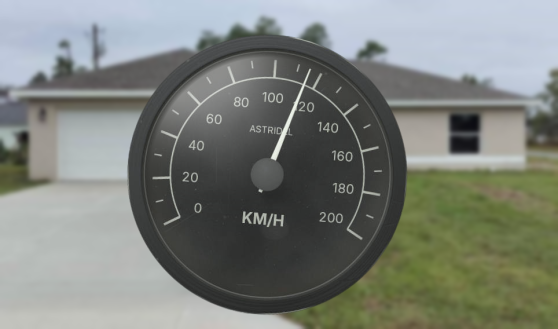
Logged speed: 115 (km/h)
